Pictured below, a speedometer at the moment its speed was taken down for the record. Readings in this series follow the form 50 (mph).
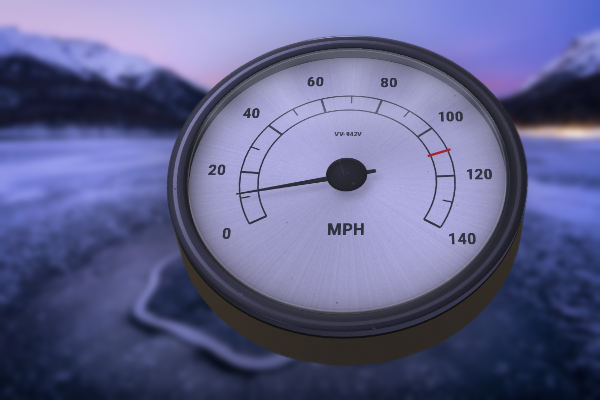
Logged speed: 10 (mph)
